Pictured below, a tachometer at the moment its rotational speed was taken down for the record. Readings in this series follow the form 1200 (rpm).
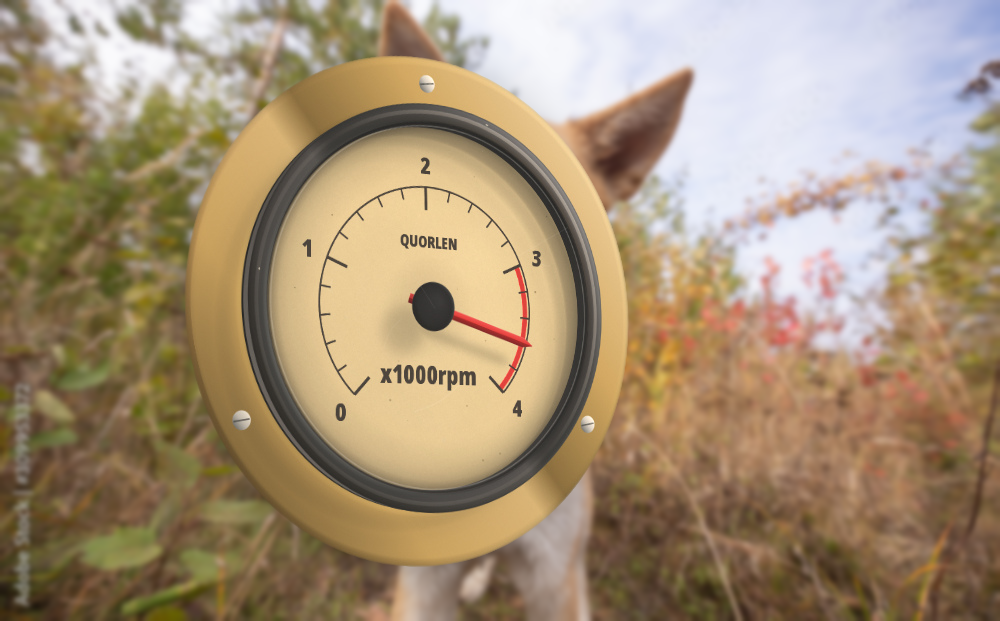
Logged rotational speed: 3600 (rpm)
